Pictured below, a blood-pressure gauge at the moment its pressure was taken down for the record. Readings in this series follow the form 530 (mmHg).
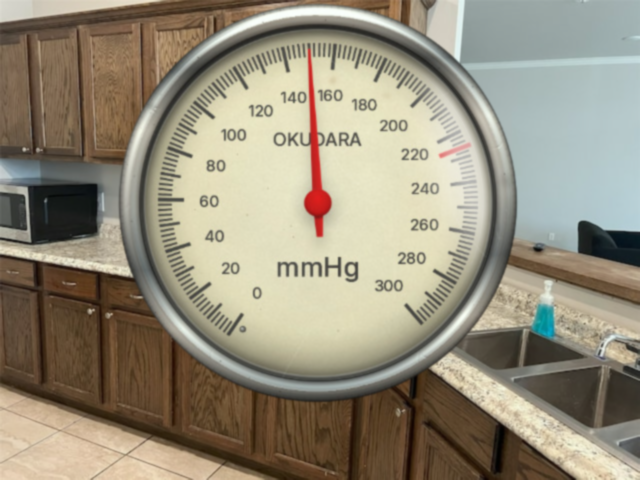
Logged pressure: 150 (mmHg)
